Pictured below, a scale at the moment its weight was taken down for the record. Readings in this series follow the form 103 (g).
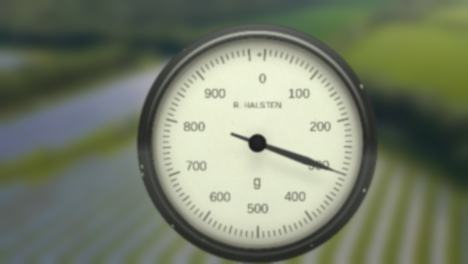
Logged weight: 300 (g)
